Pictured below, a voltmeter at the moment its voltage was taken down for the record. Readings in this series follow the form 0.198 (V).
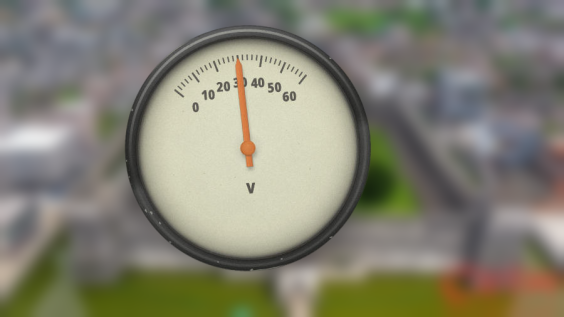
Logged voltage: 30 (V)
